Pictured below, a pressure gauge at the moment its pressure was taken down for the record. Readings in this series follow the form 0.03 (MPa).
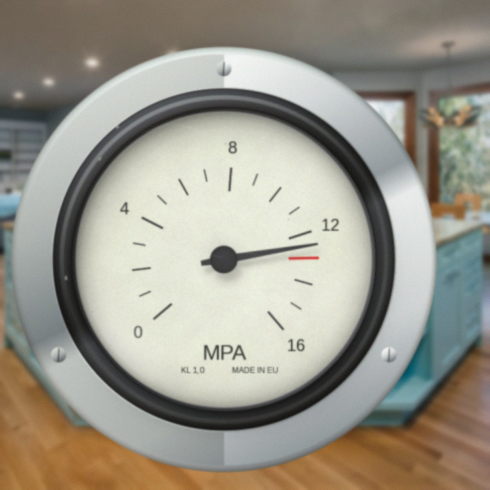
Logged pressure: 12.5 (MPa)
